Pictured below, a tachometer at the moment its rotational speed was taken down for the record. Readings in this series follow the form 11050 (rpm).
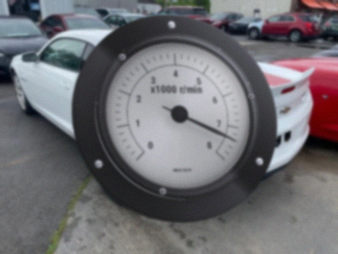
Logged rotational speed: 7400 (rpm)
